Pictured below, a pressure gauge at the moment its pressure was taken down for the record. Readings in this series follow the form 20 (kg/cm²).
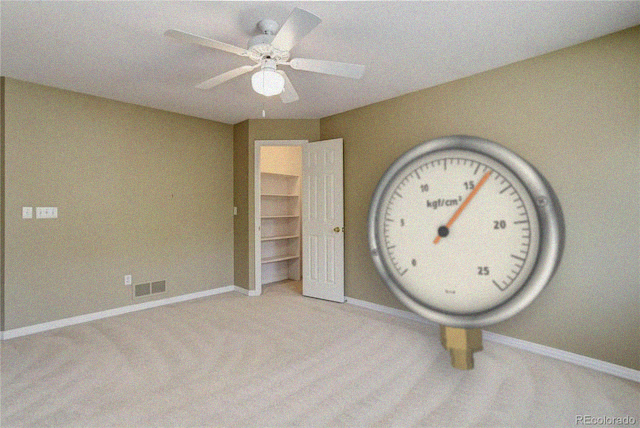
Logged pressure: 16 (kg/cm²)
